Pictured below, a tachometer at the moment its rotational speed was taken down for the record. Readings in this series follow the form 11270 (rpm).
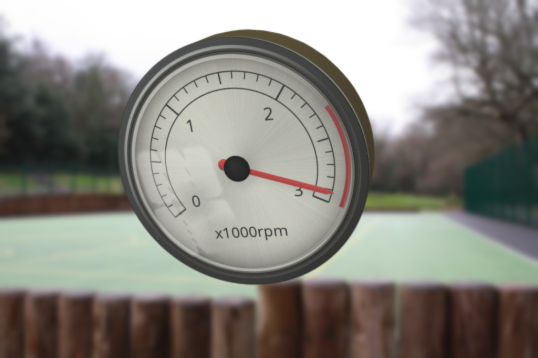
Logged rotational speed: 2900 (rpm)
